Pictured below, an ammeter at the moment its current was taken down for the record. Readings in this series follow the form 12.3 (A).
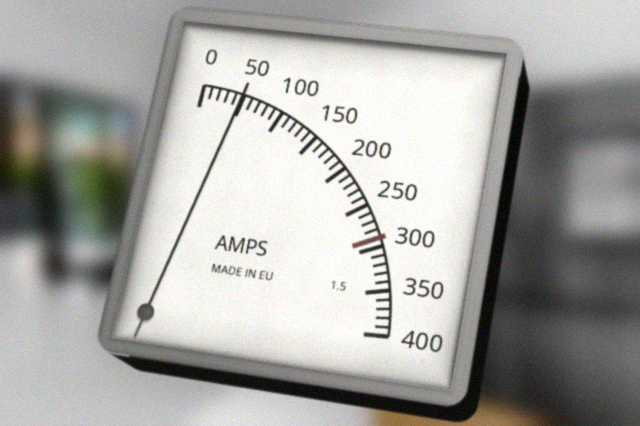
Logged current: 50 (A)
